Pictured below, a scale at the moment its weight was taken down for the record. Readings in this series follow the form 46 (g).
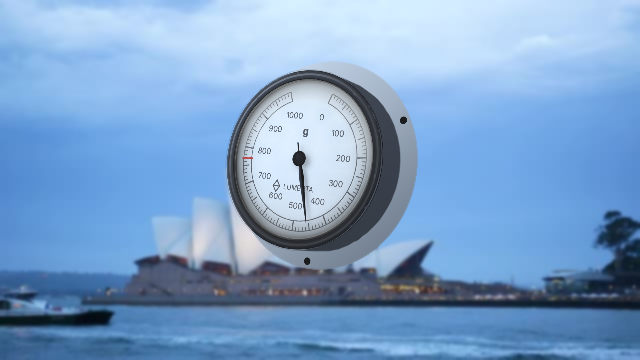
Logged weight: 450 (g)
